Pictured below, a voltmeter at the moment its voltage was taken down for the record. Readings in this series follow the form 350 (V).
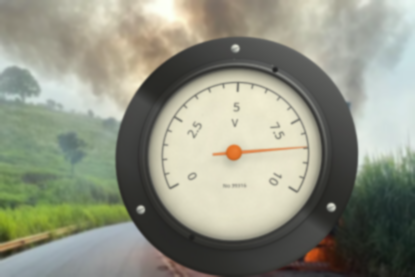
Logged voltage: 8.5 (V)
